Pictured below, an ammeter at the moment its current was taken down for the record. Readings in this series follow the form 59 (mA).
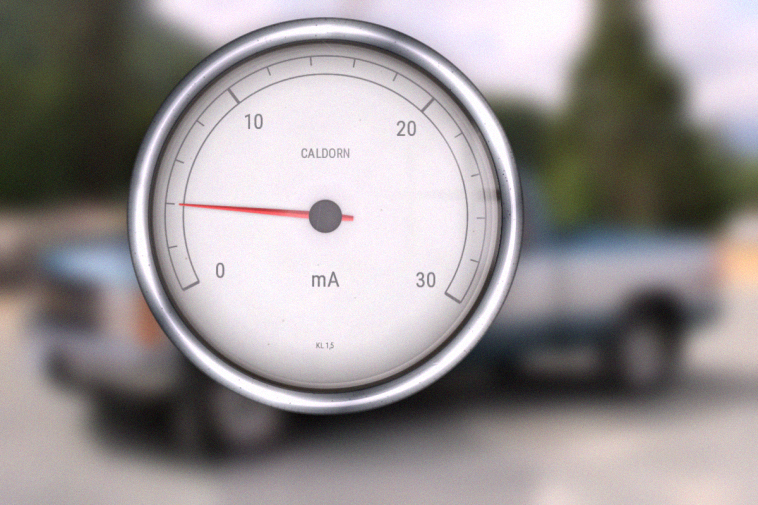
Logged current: 4 (mA)
